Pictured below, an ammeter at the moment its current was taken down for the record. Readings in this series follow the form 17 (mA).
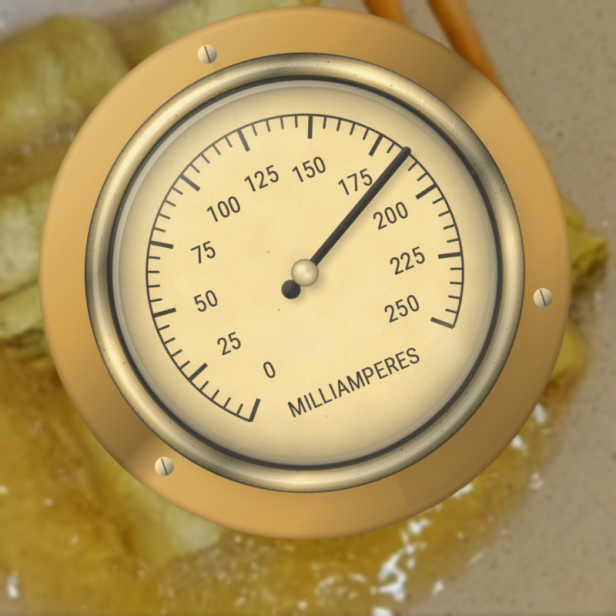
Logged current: 185 (mA)
